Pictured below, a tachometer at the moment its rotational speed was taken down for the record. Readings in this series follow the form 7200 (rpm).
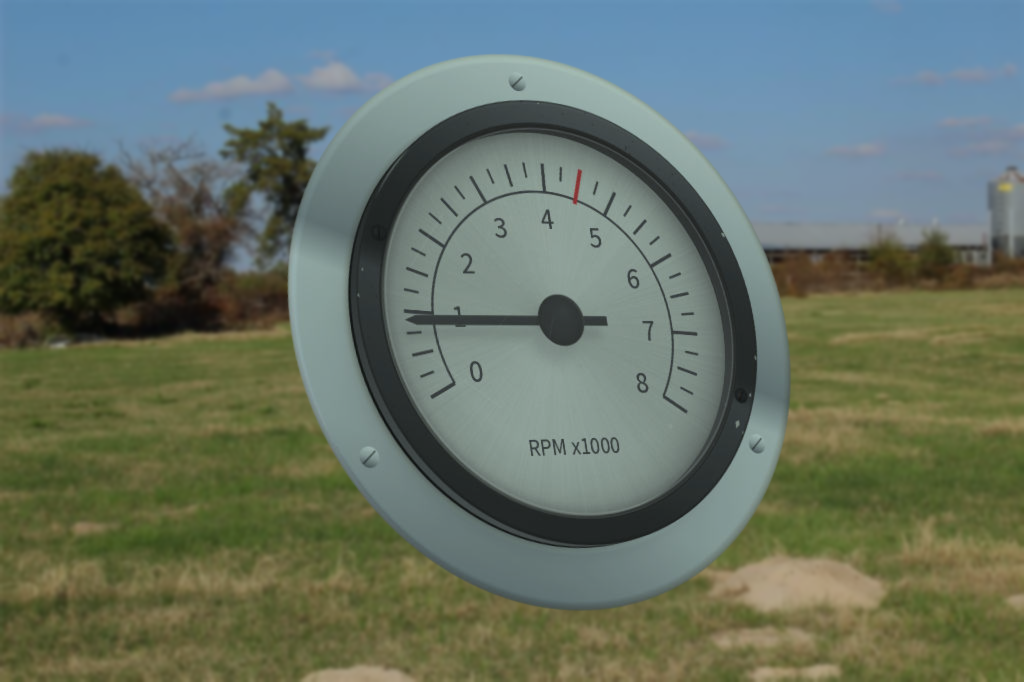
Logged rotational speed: 875 (rpm)
